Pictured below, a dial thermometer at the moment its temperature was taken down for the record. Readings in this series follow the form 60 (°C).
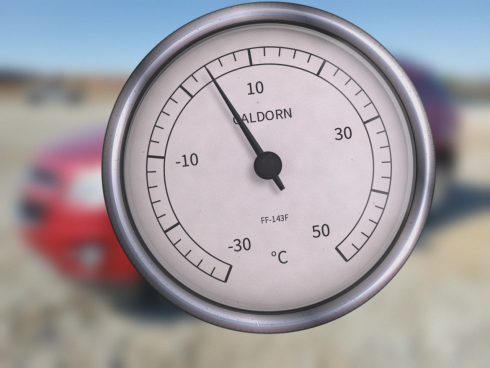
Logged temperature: 4 (°C)
